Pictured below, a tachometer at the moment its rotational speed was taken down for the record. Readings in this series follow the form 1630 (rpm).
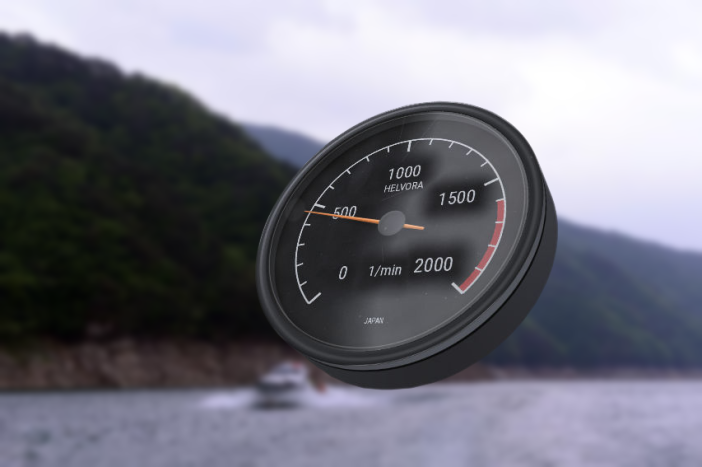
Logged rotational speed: 450 (rpm)
